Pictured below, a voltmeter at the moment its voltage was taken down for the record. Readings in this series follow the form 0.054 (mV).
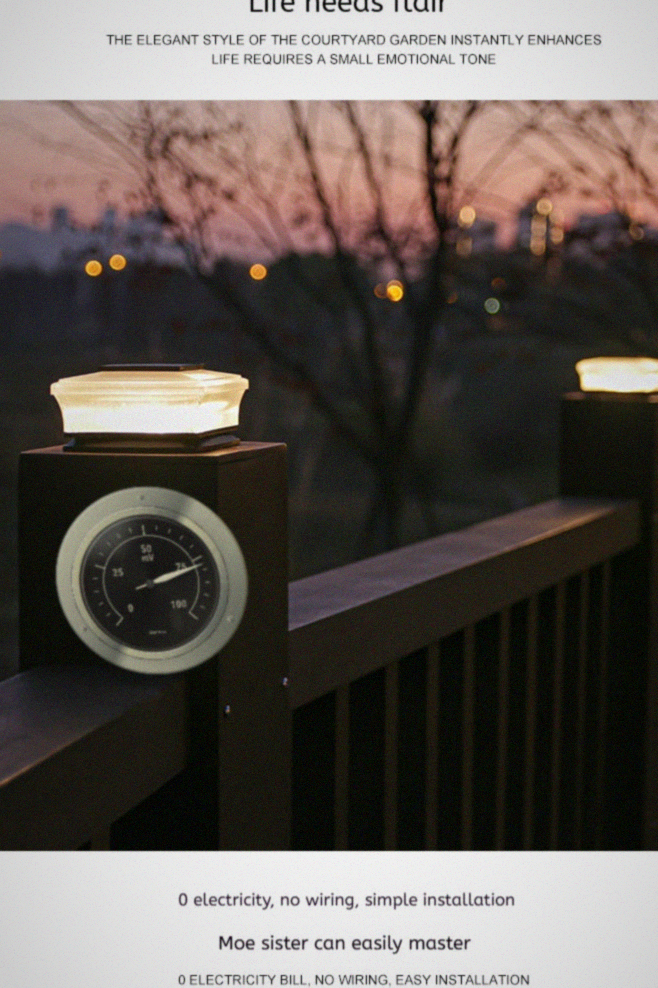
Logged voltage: 77.5 (mV)
